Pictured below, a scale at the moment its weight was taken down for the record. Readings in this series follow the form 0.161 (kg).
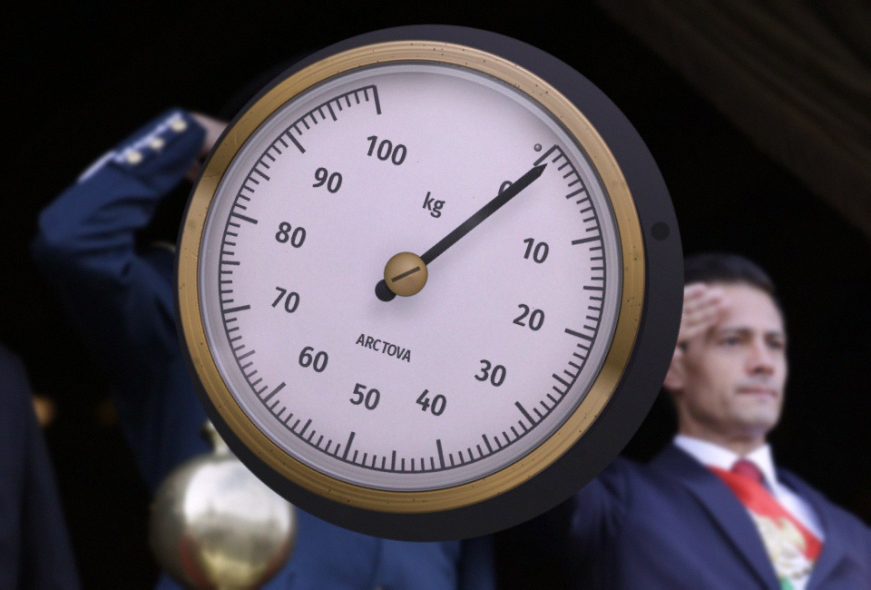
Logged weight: 1 (kg)
